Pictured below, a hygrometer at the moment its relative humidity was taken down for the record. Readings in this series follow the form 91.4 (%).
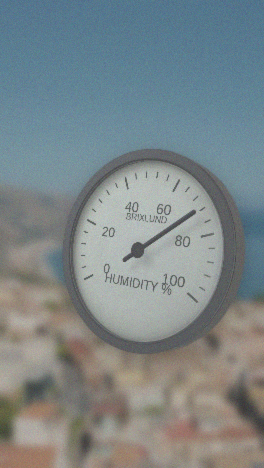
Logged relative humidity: 72 (%)
